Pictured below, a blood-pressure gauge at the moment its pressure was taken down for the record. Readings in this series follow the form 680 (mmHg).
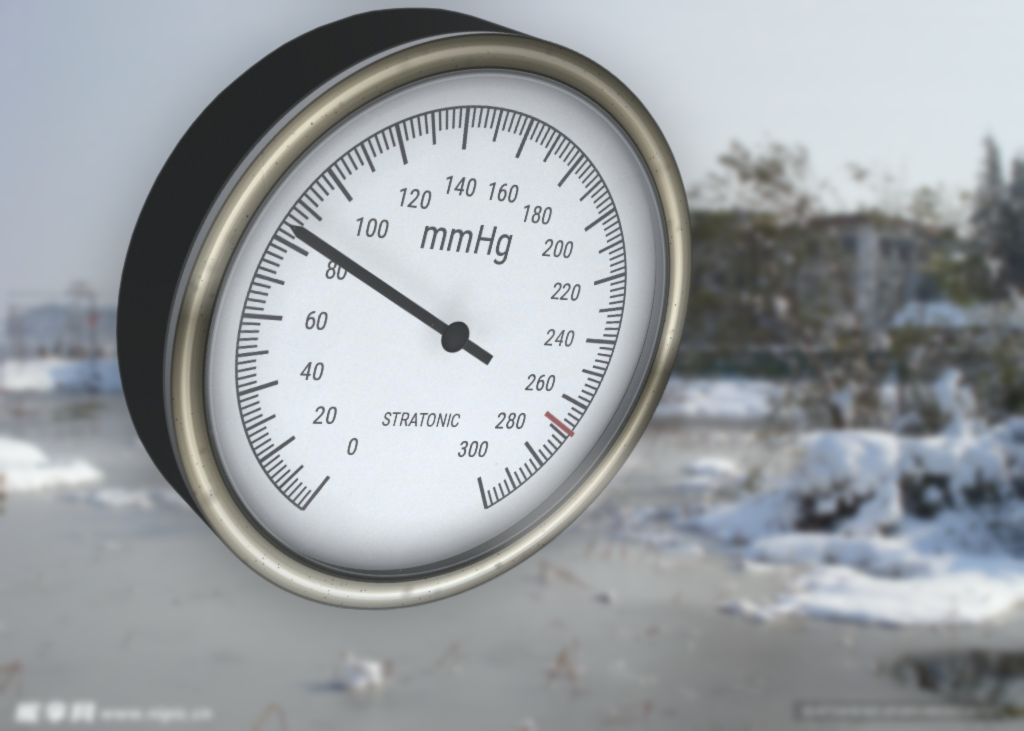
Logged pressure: 84 (mmHg)
